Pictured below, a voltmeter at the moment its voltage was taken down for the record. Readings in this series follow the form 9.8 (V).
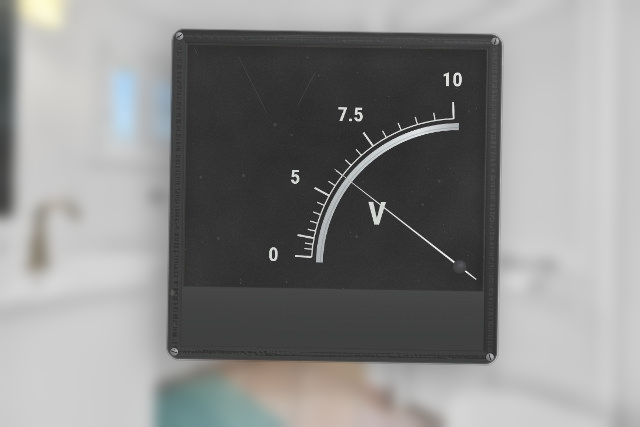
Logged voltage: 6 (V)
